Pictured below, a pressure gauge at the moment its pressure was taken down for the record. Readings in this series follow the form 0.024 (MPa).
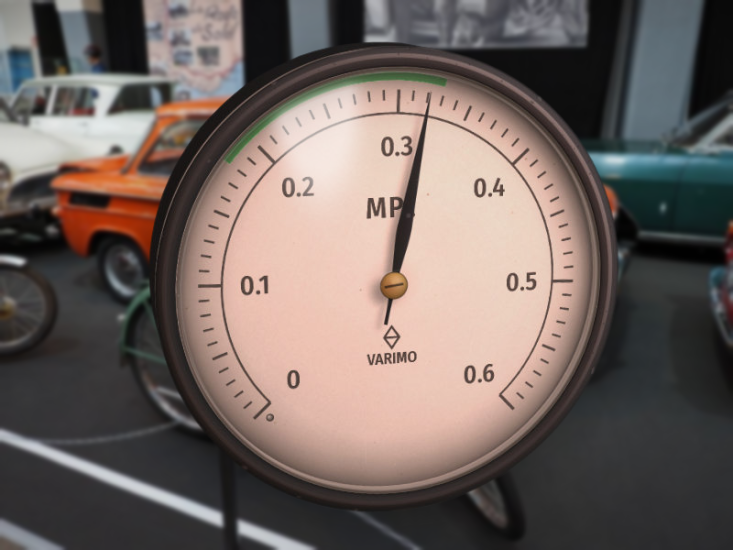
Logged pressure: 0.32 (MPa)
